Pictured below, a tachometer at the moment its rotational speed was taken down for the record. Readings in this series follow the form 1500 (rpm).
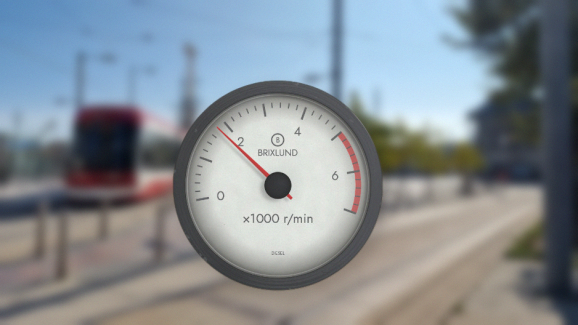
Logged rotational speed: 1800 (rpm)
